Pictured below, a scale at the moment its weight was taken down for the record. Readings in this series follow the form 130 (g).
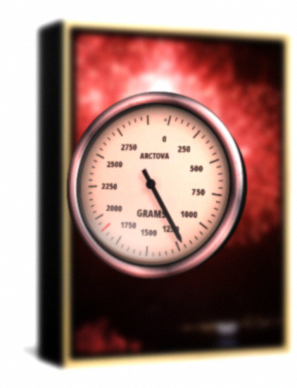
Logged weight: 1200 (g)
